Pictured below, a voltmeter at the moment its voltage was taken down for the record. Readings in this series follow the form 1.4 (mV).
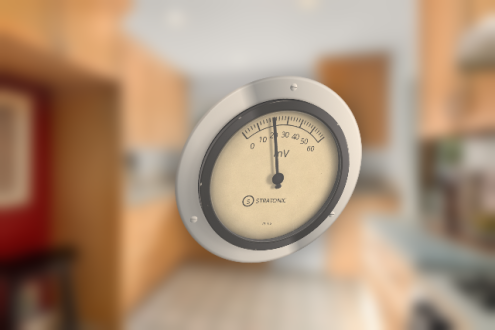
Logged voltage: 20 (mV)
